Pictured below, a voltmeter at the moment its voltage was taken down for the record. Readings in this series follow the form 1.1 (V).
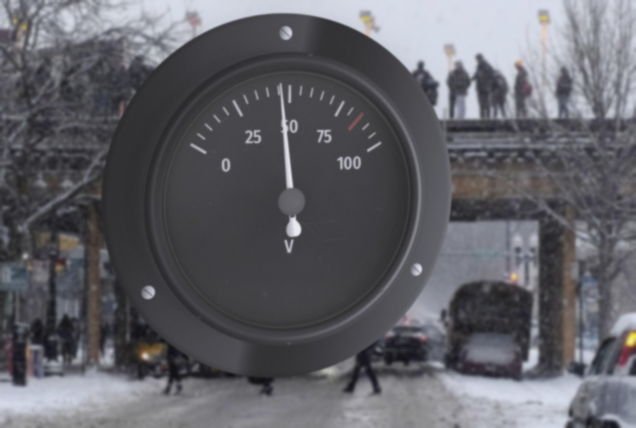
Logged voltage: 45 (V)
